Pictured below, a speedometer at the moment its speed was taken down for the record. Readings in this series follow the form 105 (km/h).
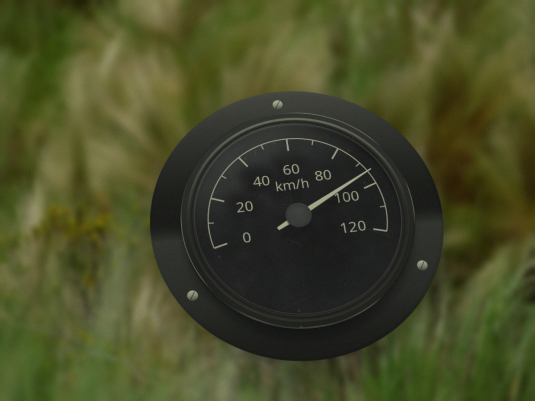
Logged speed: 95 (km/h)
